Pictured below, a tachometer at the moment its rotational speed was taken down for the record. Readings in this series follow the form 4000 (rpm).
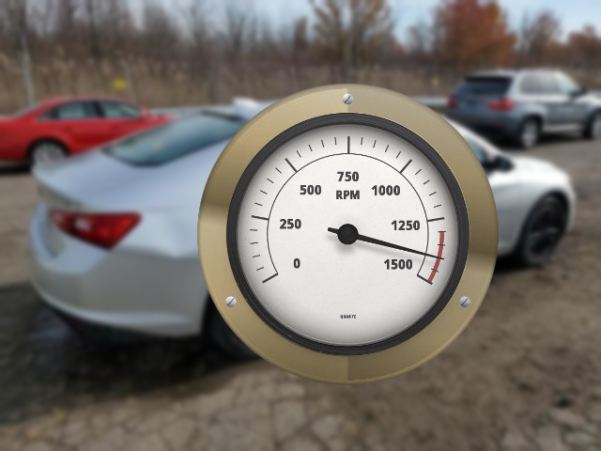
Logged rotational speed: 1400 (rpm)
